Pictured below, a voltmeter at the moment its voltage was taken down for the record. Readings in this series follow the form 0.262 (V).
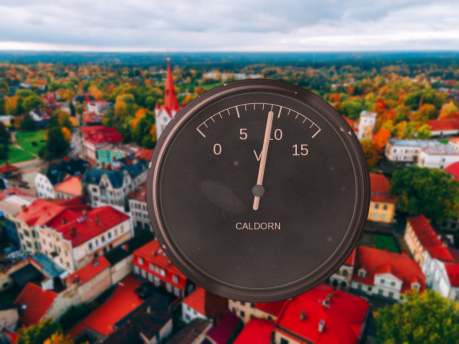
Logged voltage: 9 (V)
